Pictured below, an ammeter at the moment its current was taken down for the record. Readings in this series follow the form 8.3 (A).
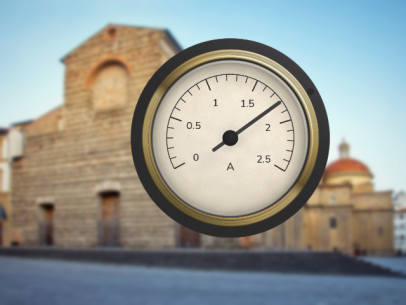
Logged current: 1.8 (A)
